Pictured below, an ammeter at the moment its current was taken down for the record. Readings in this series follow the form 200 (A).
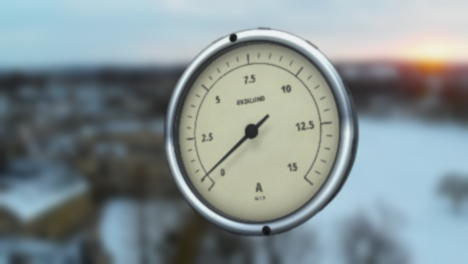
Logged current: 0.5 (A)
